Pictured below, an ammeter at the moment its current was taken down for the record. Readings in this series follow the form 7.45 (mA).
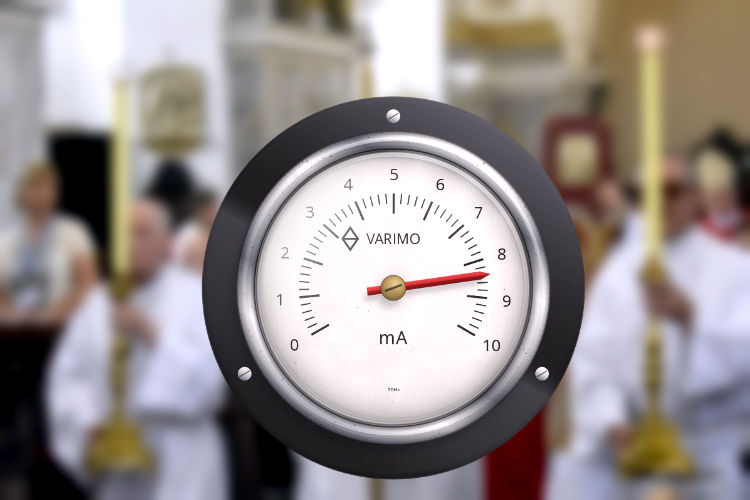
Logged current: 8.4 (mA)
